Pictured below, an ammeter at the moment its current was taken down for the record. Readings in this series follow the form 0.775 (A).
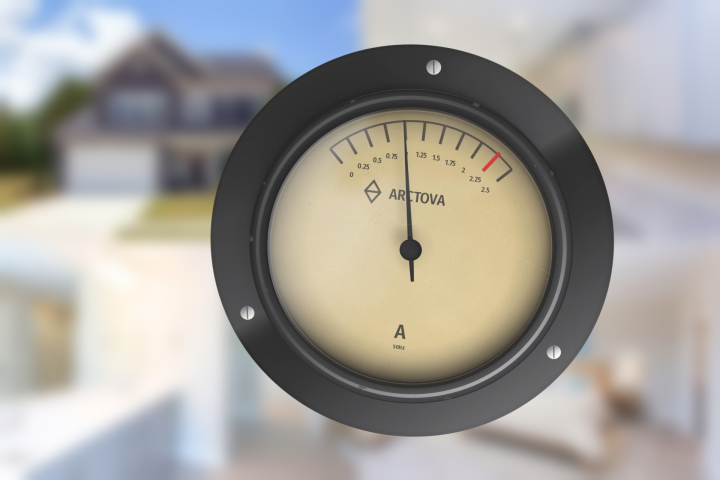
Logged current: 1 (A)
